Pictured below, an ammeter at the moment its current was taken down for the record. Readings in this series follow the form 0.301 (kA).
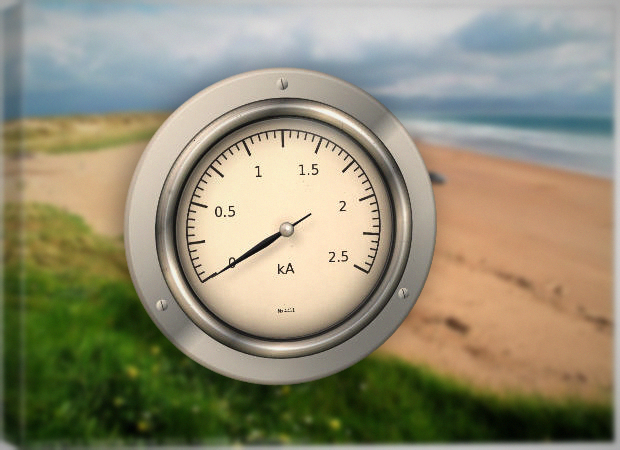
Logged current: 0 (kA)
